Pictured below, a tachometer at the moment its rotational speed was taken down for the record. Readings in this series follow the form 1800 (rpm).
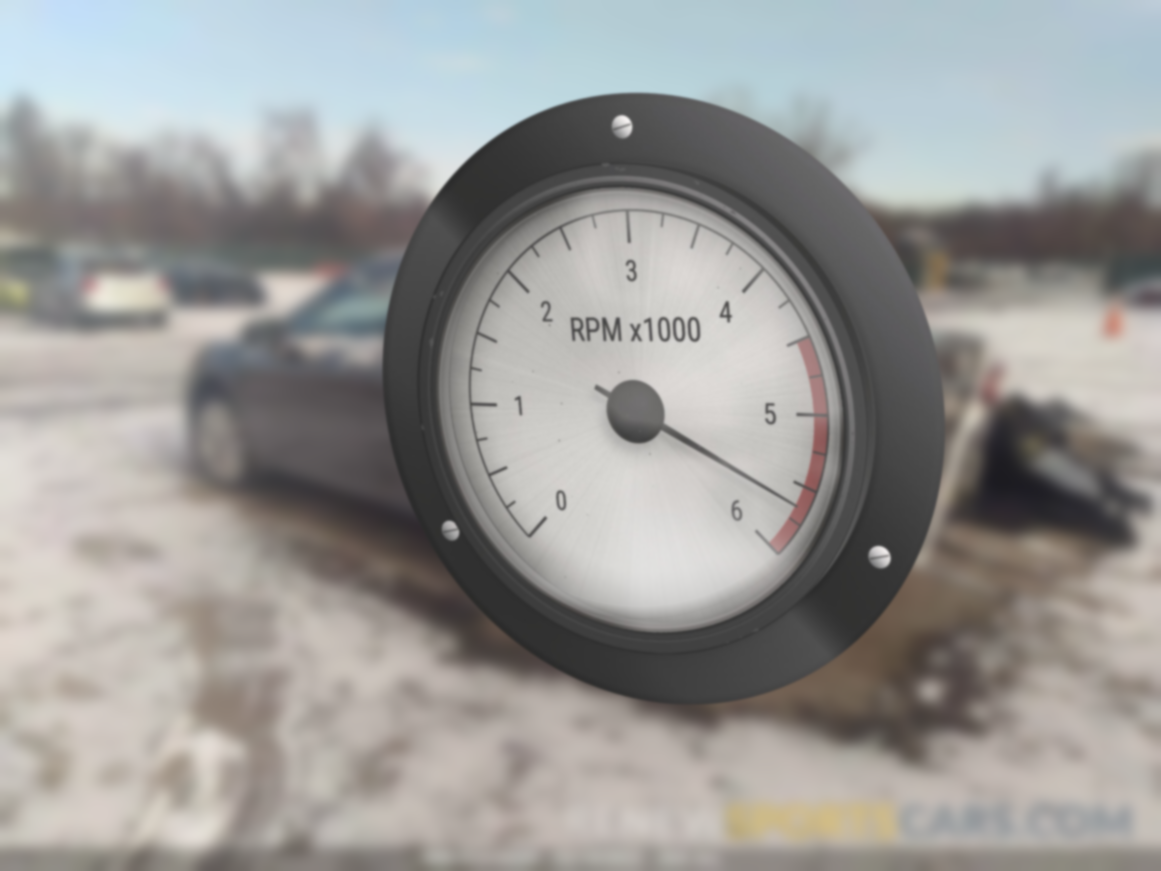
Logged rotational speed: 5625 (rpm)
